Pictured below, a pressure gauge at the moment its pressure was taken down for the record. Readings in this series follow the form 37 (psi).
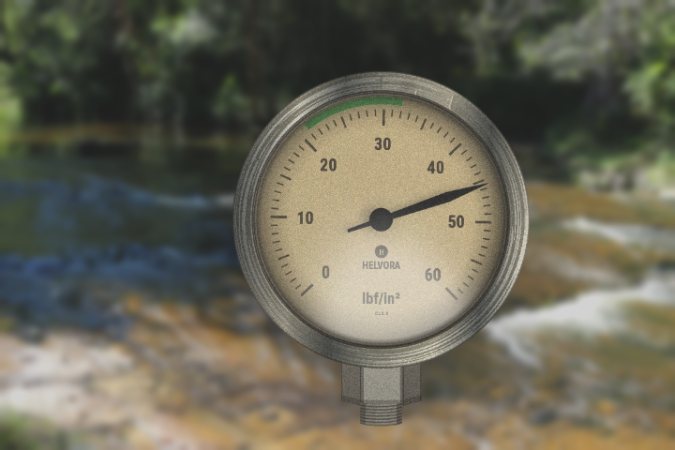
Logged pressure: 45.5 (psi)
